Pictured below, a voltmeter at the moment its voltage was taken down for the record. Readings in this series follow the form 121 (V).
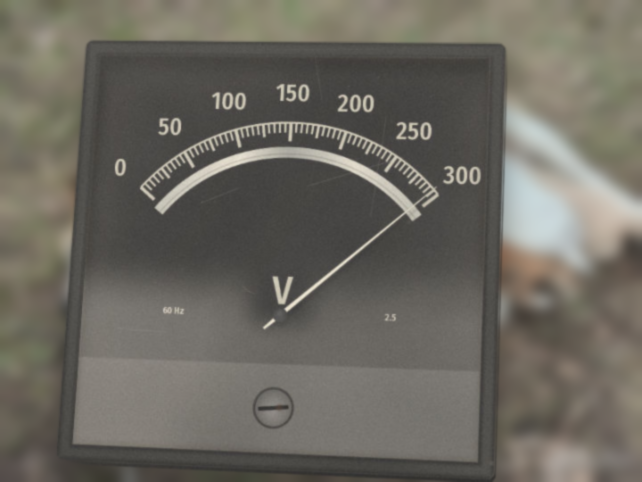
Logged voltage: 295 (V)
